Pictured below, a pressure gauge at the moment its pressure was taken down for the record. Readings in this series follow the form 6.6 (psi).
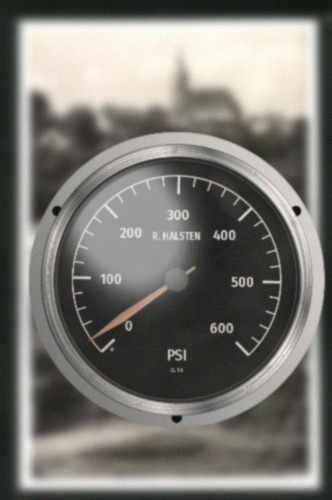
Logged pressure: 20 (psi)
